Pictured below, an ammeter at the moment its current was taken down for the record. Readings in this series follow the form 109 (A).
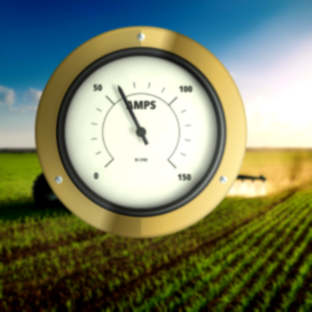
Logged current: 60 (A)
